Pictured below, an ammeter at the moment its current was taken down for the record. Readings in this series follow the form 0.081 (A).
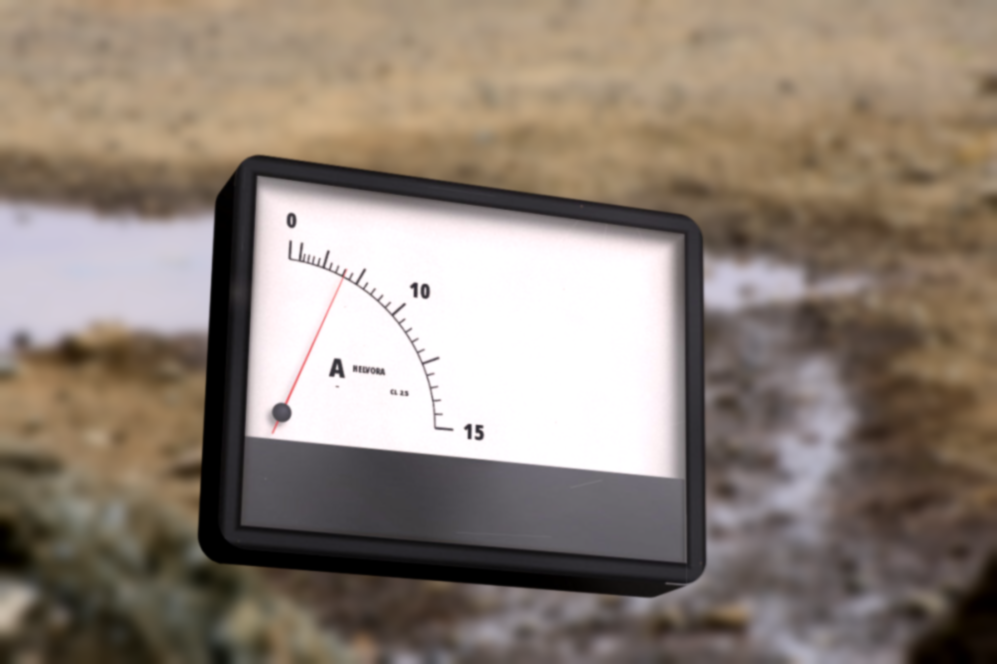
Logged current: 6.5 (A)
